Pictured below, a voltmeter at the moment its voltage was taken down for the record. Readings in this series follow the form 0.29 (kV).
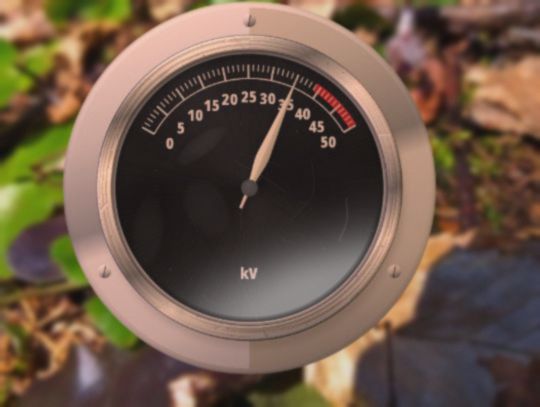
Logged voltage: 35 (kV)
